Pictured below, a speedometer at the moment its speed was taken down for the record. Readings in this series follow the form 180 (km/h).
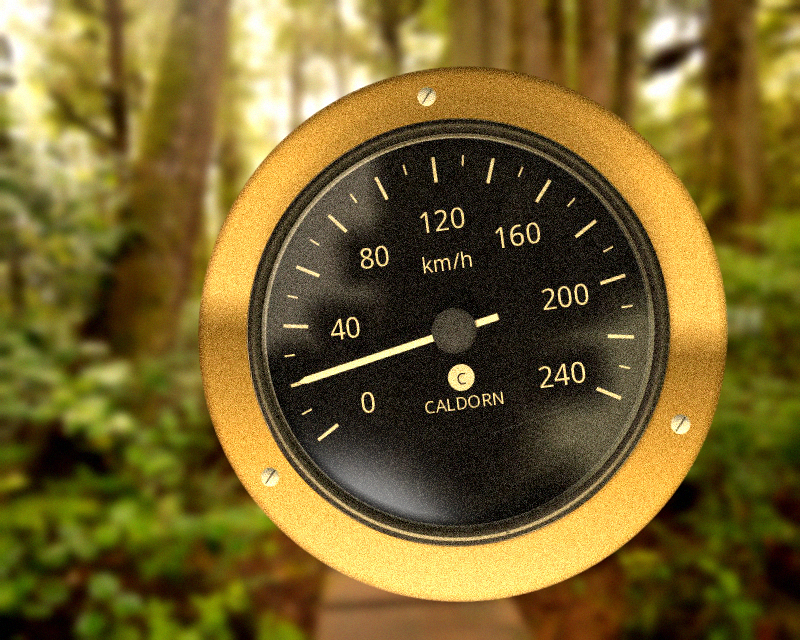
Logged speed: 20 (km/h)
